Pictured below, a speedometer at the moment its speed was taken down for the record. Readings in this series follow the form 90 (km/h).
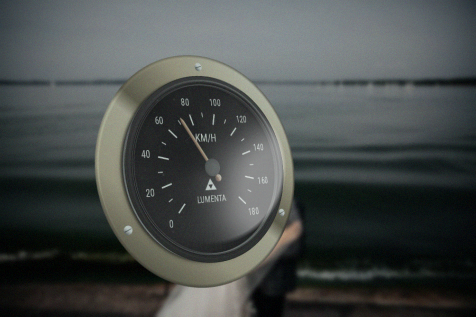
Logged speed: 70 (km/h)
